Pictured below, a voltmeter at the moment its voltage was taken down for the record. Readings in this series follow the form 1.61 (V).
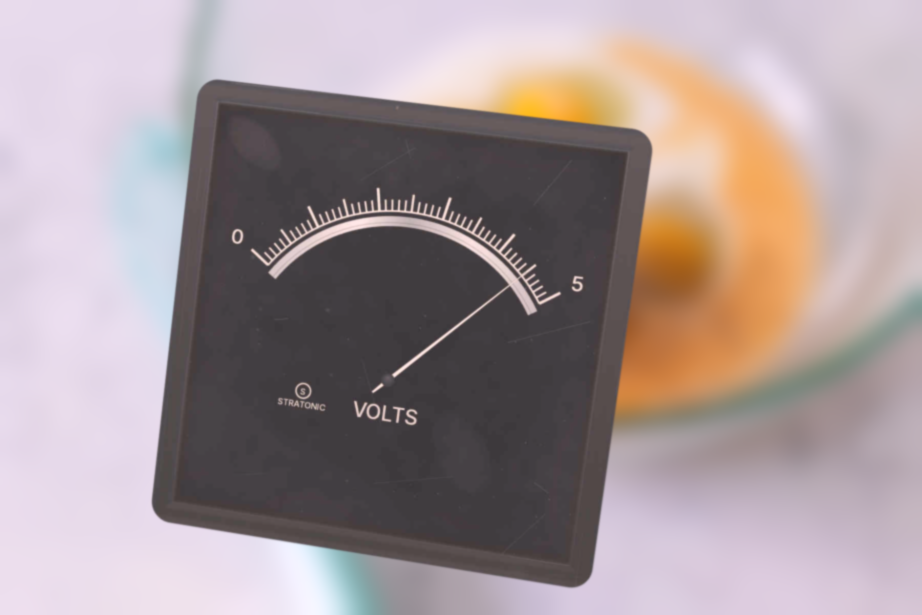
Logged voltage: 4.5 (V)
